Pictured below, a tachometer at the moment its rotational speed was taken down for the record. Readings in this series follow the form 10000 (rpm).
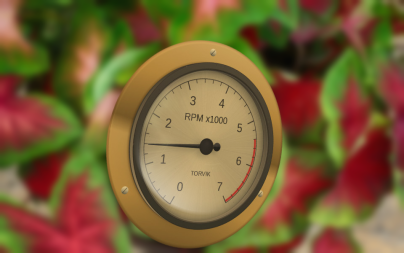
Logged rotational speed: 1400 (rpm)
